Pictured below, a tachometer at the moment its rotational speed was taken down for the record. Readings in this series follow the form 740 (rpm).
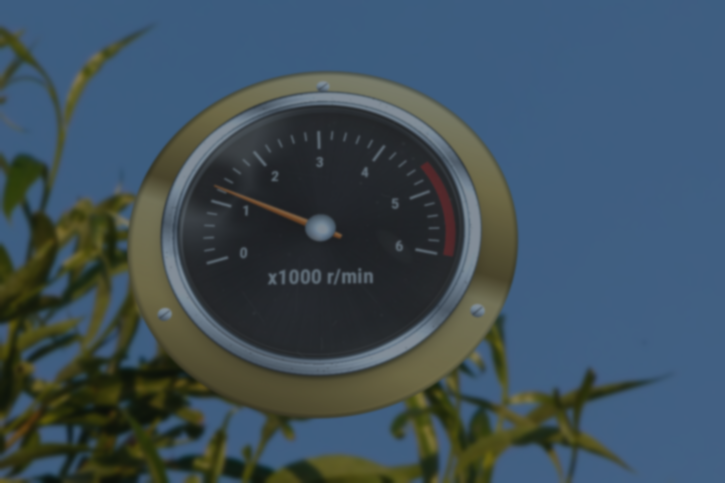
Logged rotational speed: 1200 (rpm)
